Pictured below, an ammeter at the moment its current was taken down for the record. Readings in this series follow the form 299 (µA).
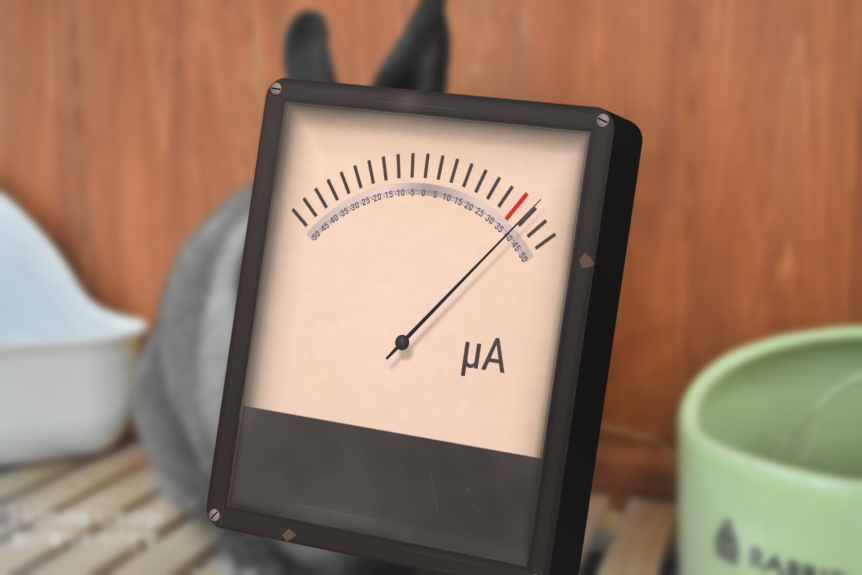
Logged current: 40 (µA)
